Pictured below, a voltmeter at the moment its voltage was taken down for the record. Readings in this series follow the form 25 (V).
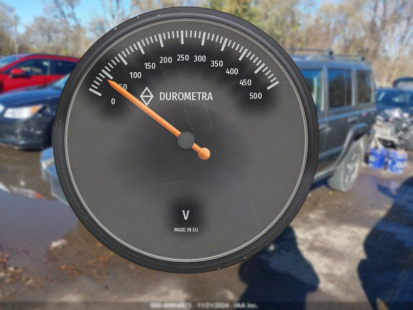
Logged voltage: 40 (V)
